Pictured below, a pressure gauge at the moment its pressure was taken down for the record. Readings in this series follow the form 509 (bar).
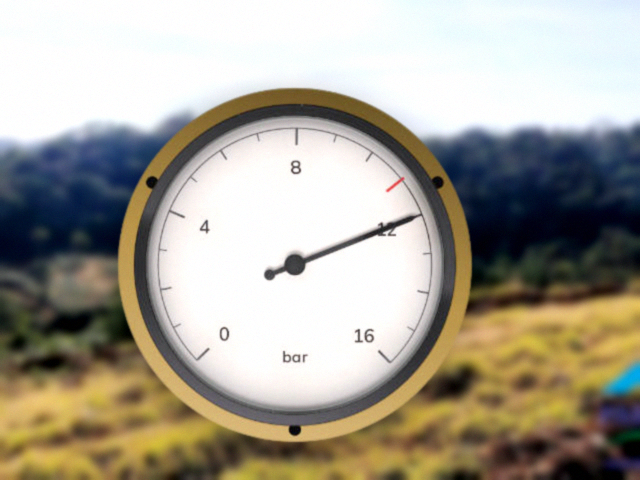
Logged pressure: 12 (bar)
